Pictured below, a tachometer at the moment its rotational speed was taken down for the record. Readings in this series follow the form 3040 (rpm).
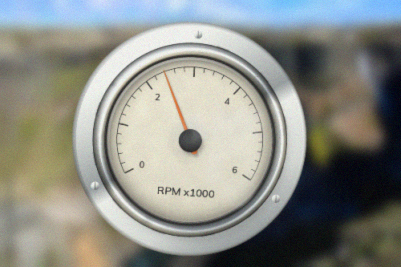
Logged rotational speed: 2400 (rpm)
